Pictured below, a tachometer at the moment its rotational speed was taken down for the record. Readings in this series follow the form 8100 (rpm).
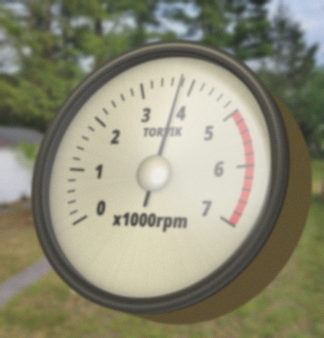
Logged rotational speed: 3800 (rpm)
